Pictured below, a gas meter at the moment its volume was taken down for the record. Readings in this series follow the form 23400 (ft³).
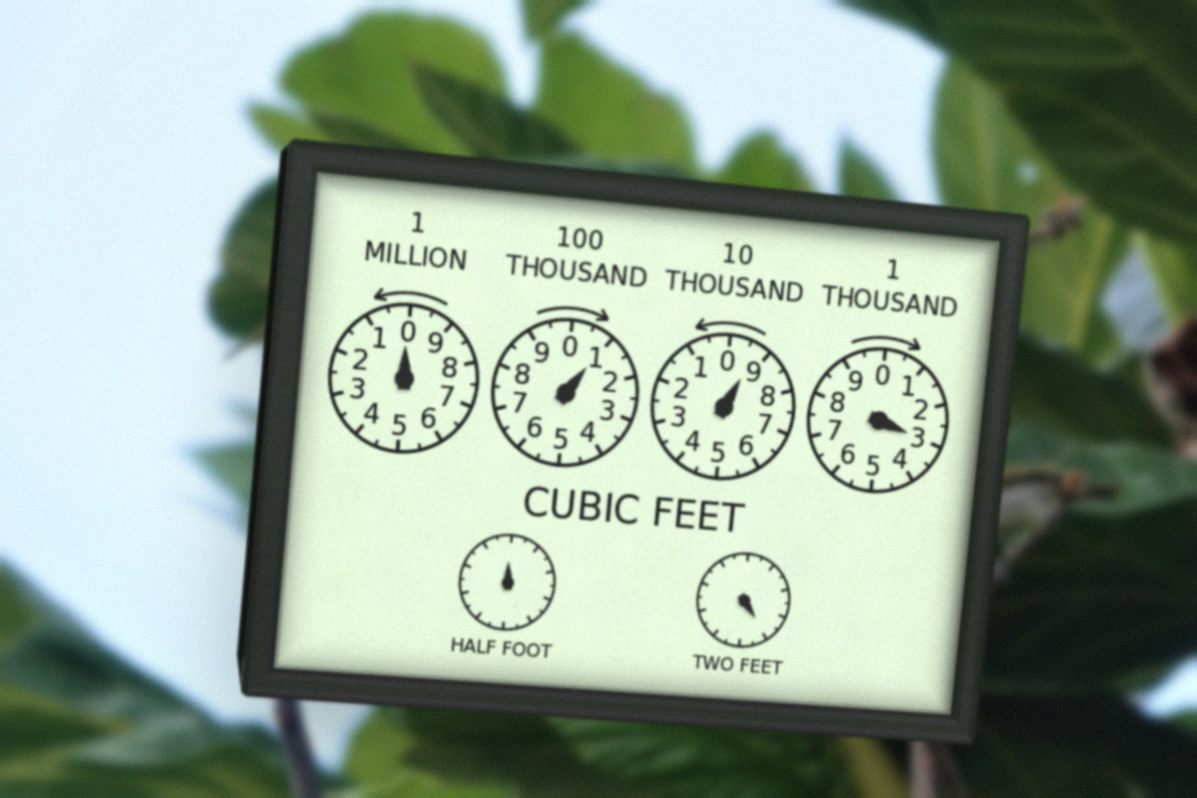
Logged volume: 9300 (ft³)
